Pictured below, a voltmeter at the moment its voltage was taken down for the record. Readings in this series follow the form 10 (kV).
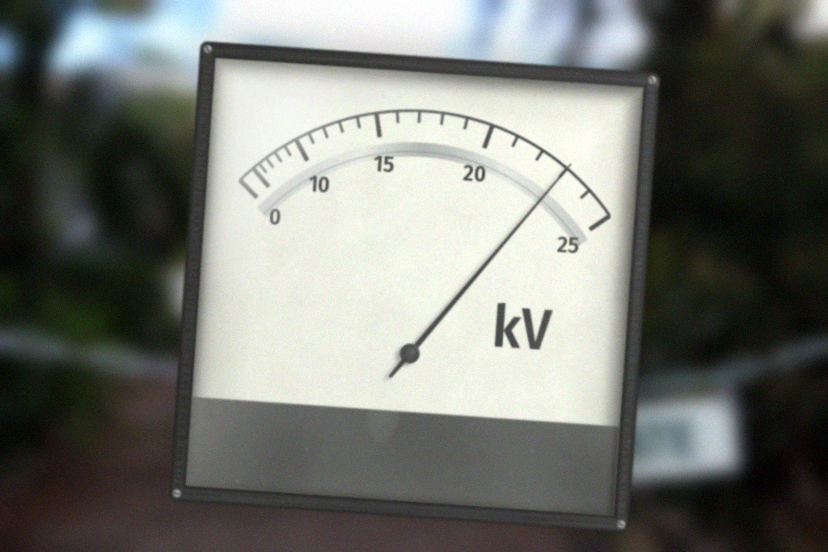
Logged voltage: 23 (kV)
